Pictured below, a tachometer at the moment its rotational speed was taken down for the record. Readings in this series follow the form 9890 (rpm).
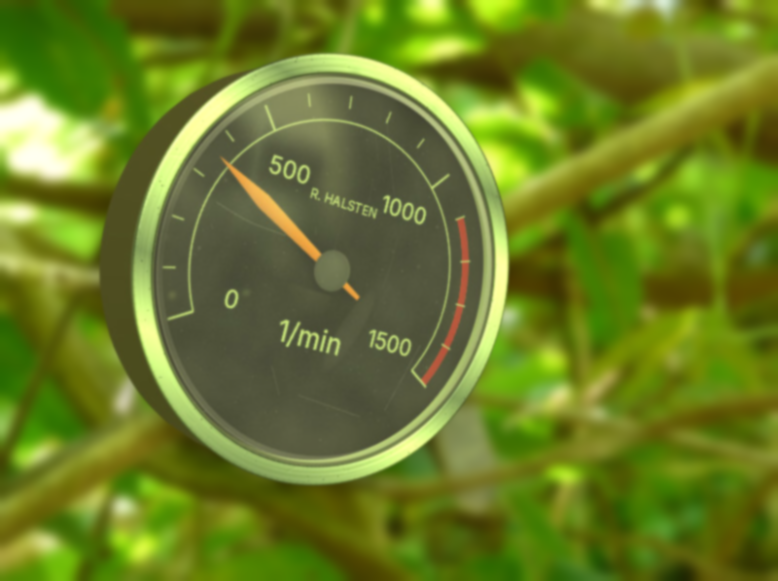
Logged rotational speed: 350 (rpm)
